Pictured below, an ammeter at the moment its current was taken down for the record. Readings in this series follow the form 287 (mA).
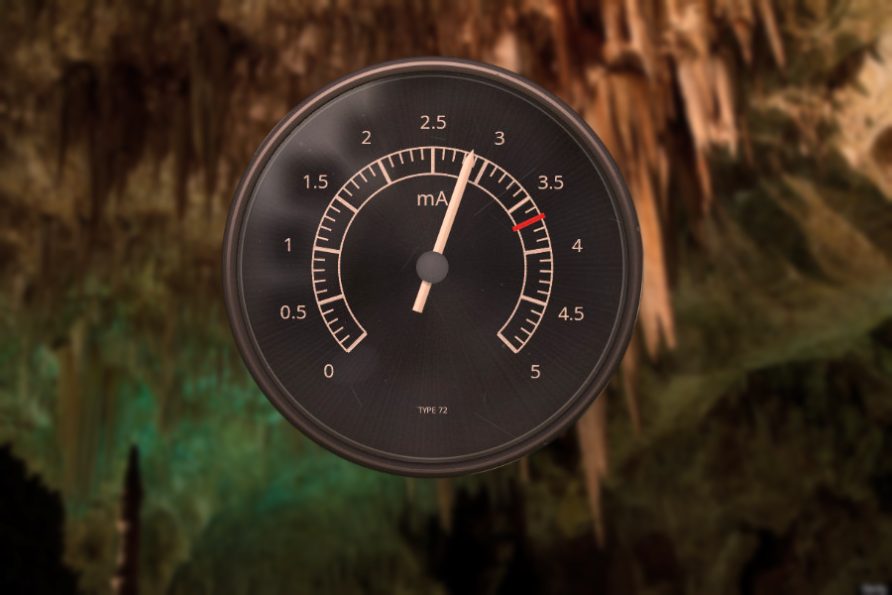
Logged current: 2.85 (mA)
